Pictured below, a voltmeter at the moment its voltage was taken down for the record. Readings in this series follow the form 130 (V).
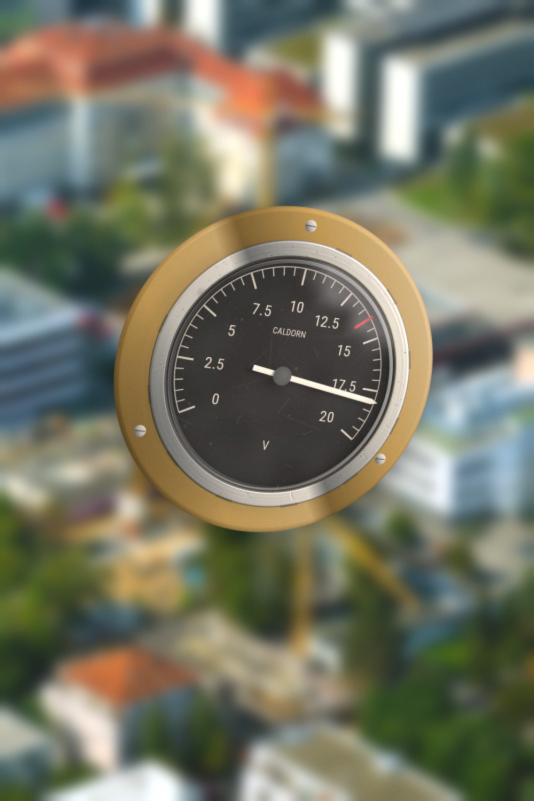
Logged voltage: 18 (V)
